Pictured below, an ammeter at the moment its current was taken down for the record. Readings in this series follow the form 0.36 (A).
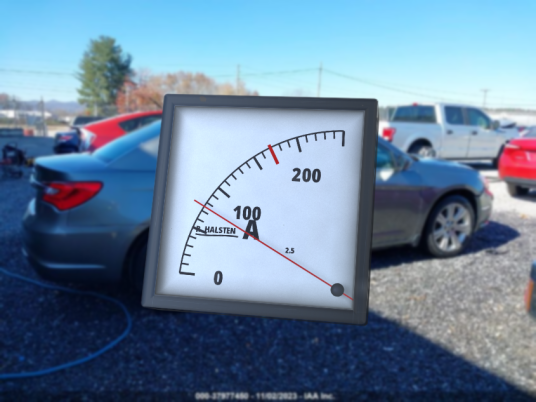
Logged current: 75 (A)
